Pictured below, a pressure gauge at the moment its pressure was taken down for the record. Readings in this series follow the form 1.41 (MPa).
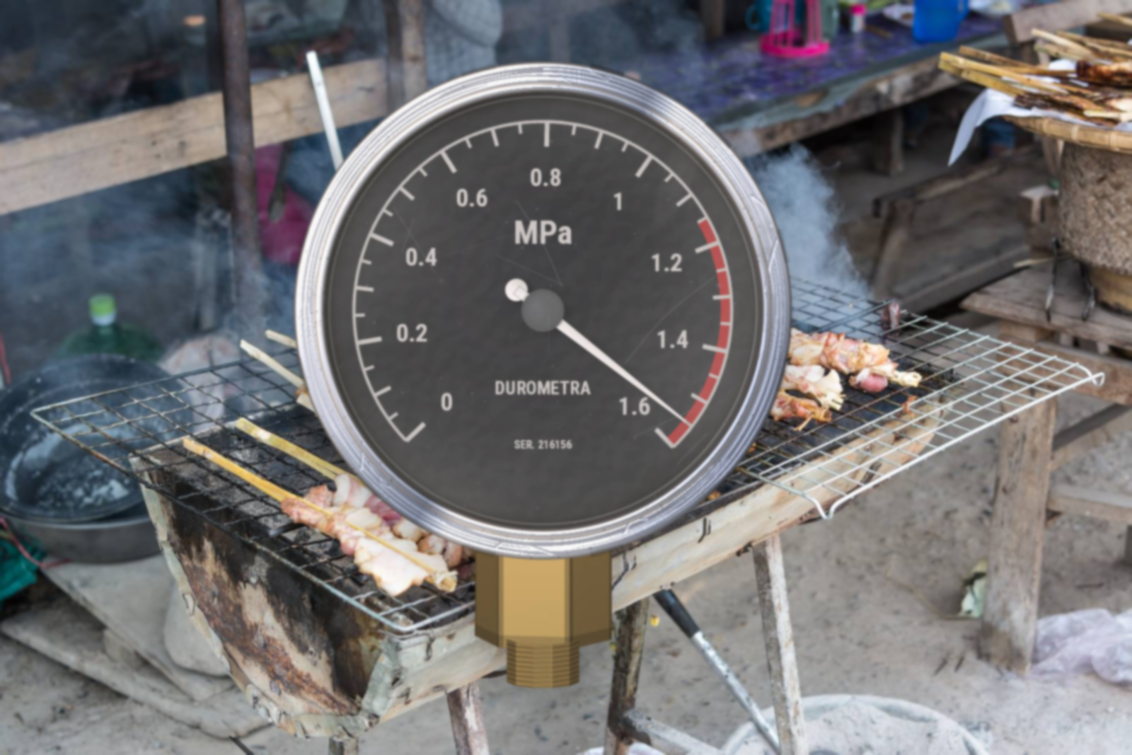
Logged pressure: 1.55 (MPa)
